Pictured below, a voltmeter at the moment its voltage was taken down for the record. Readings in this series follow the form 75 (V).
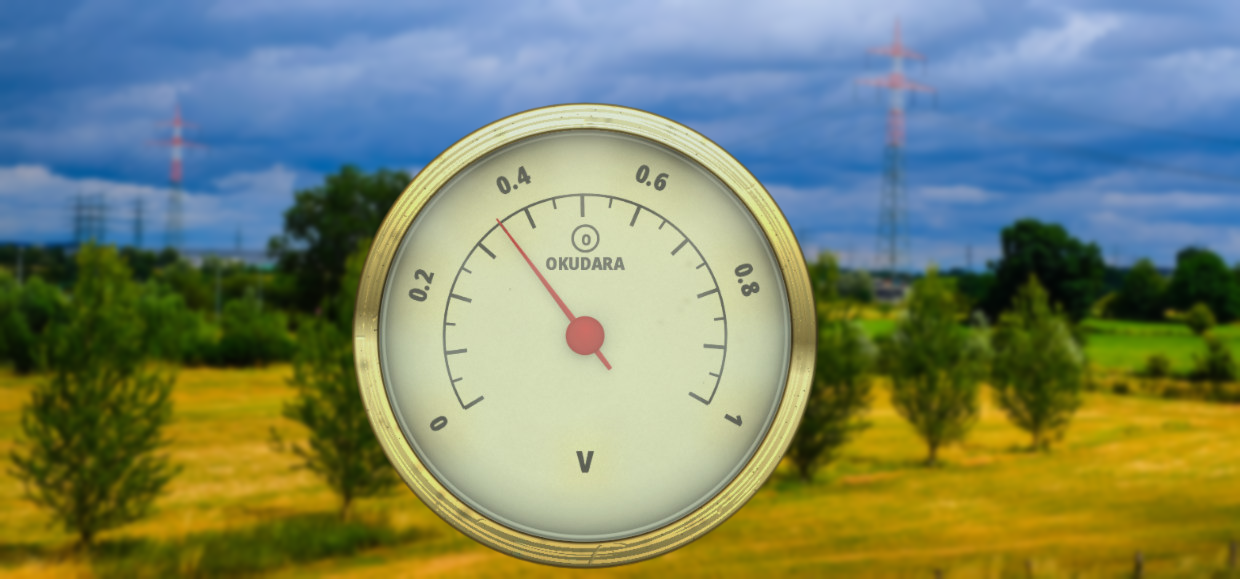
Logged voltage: 0.35 (V)
